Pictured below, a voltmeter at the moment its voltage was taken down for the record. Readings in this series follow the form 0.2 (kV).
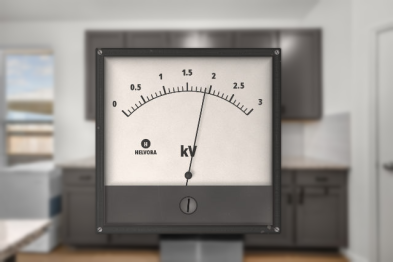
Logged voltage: 1.9 (kV)
